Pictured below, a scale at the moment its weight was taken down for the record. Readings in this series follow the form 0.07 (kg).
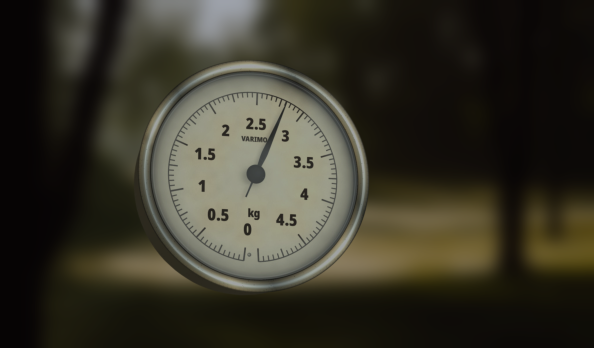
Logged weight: 2.8 (kg)
